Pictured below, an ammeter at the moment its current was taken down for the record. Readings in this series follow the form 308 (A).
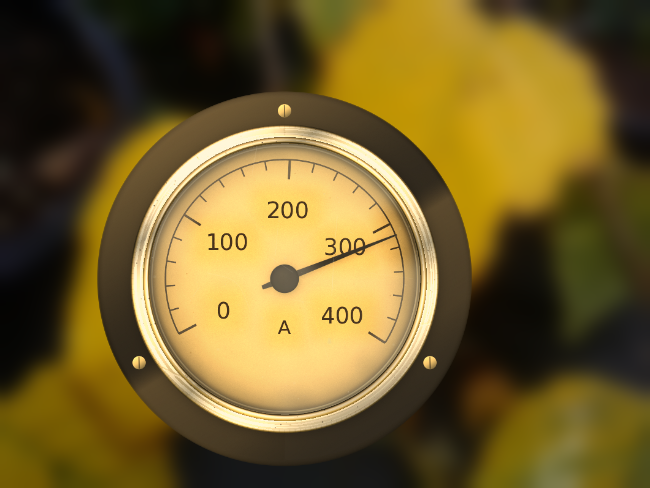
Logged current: 310 (A)
